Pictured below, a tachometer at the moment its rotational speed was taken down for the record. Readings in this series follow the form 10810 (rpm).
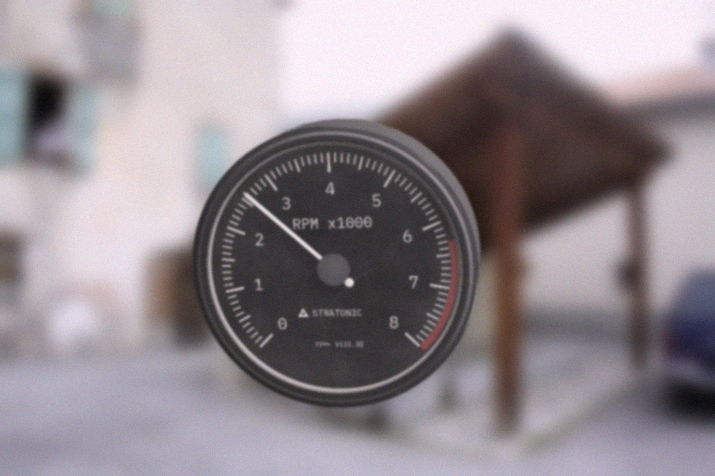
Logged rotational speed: 2600 (rpm)
